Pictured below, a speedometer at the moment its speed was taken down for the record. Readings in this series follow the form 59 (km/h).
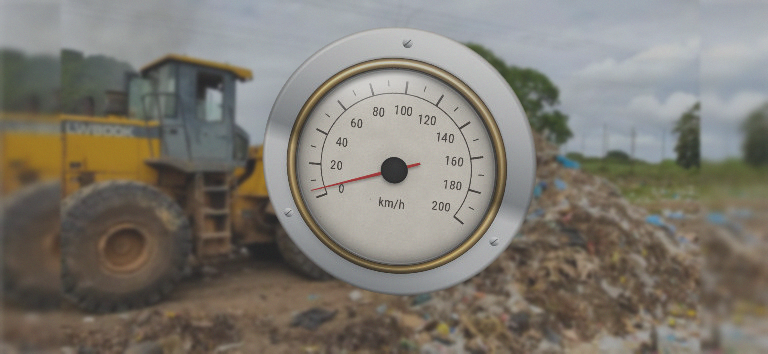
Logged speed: 5 (km/h)
